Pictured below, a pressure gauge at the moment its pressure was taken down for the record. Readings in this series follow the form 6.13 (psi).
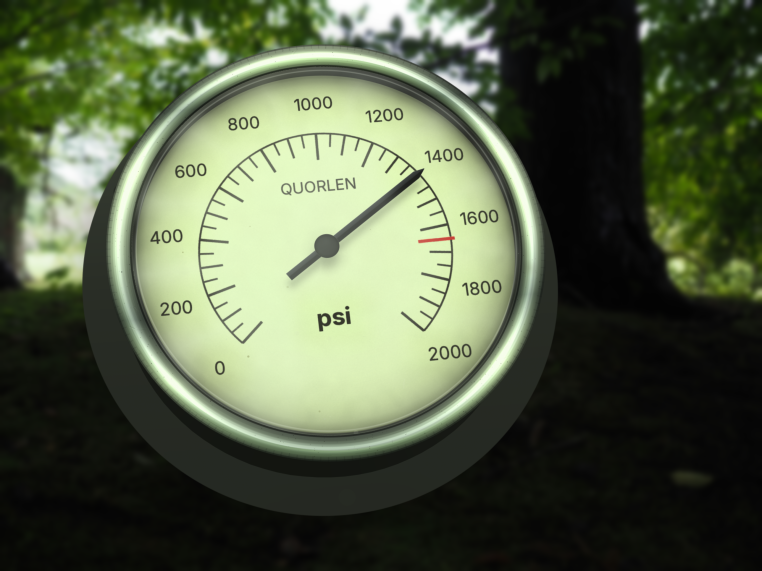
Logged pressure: 1400 (psi)
